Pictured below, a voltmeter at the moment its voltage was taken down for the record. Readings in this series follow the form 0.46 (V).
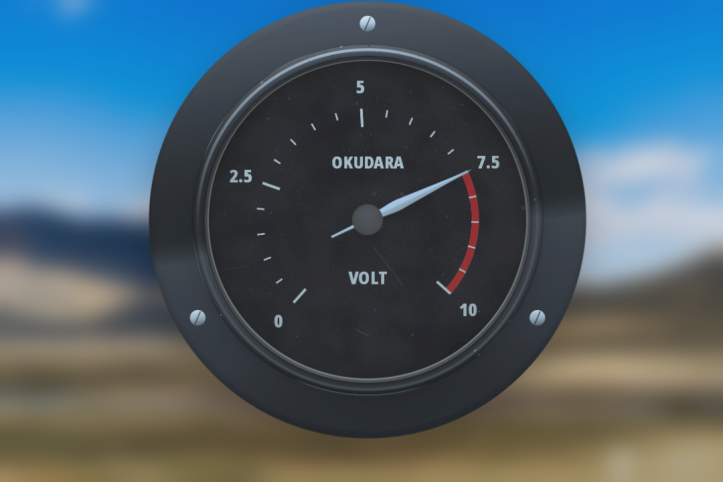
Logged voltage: 7.5 (V)
